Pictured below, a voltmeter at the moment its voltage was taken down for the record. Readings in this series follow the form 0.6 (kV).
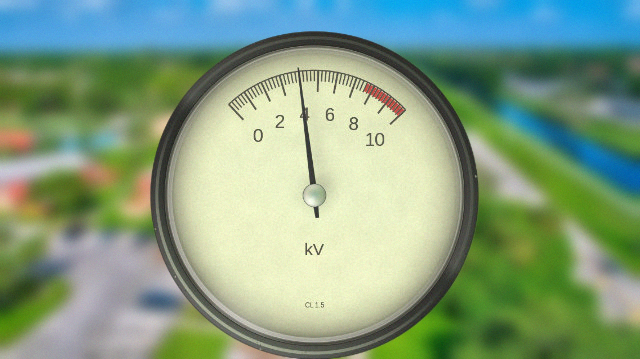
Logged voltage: 4 (kV)
